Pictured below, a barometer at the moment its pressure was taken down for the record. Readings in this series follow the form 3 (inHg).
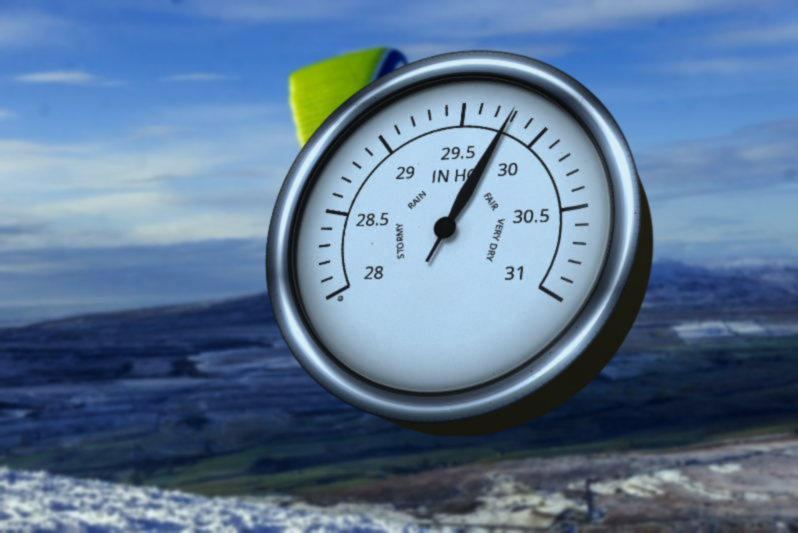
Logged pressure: 29.8 (inHg)
